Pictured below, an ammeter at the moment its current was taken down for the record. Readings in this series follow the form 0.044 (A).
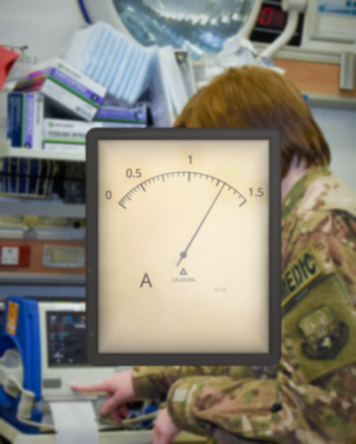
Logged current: 1.3 (A)
